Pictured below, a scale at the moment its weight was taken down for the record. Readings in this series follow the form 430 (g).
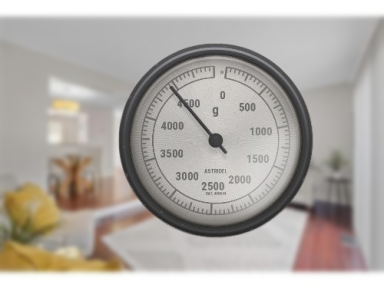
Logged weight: 4450 (g)
